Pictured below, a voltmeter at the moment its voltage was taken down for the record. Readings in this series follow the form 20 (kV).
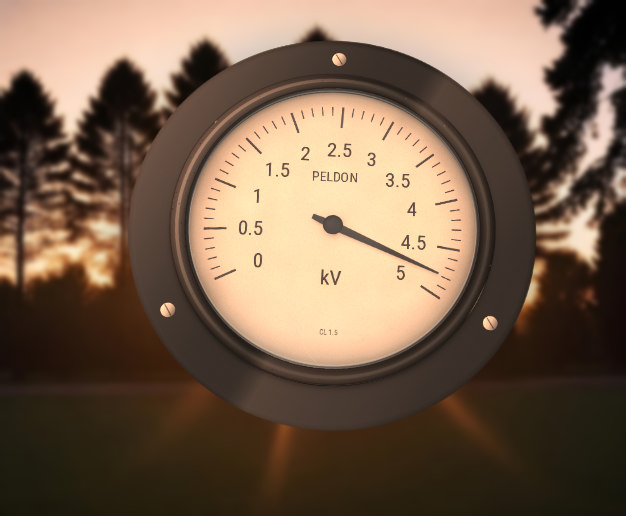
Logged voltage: 4.8 (kV)
